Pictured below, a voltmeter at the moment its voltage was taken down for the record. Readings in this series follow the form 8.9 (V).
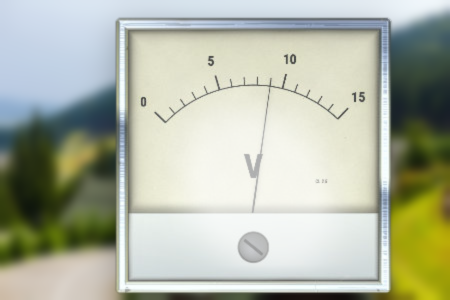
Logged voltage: 9 (V)
